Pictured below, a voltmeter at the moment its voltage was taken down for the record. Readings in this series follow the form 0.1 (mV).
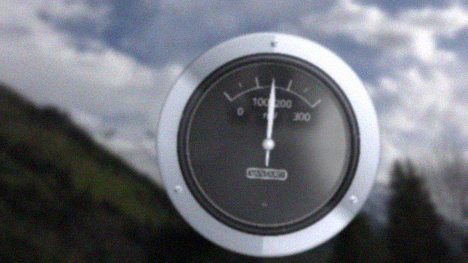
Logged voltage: 150 (mV)
